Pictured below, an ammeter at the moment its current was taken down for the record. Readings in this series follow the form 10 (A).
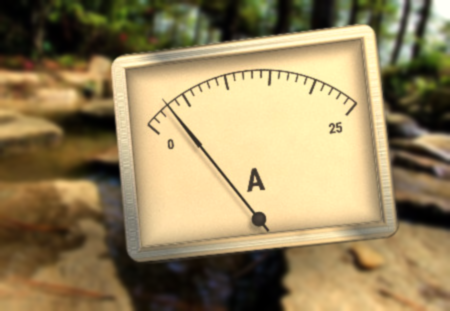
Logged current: 3 (A)
